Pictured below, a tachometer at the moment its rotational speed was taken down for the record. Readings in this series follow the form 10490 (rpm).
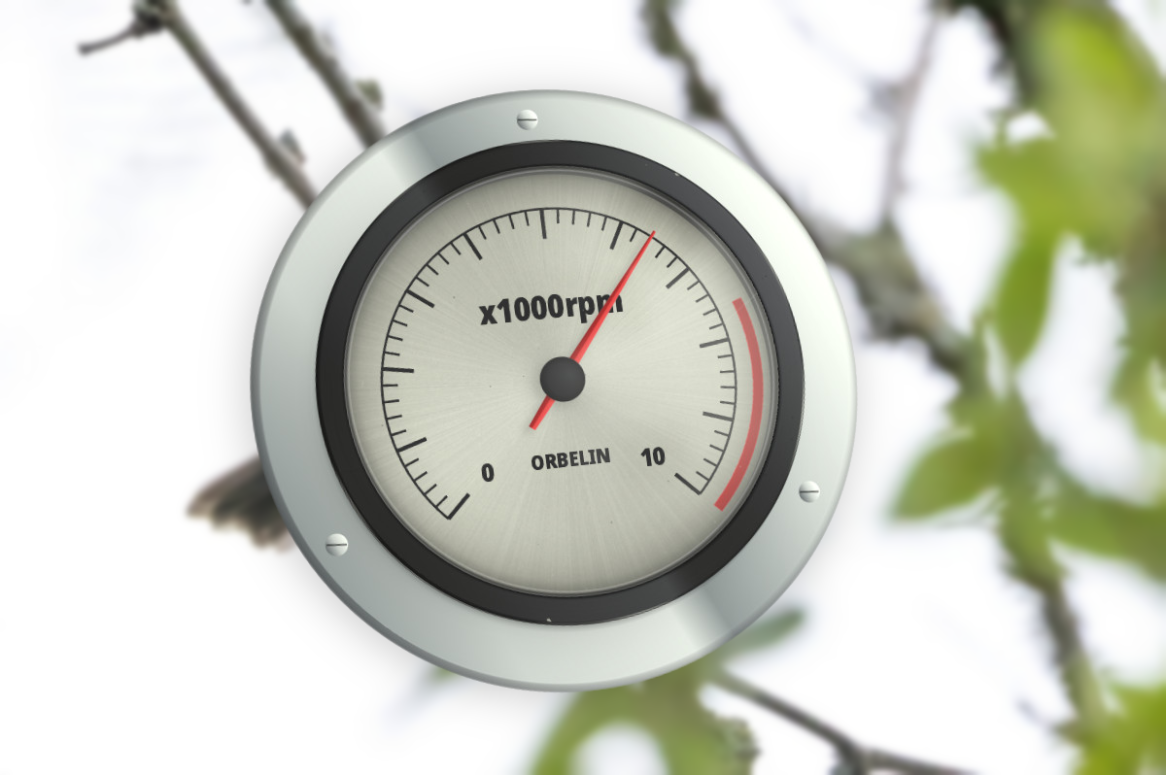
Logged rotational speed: 6400 (rpm)
